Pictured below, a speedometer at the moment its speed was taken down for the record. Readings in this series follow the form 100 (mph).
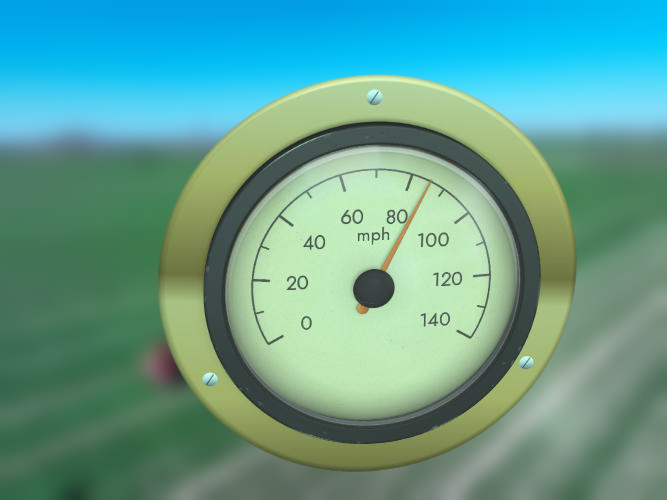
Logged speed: 85 (mph)
